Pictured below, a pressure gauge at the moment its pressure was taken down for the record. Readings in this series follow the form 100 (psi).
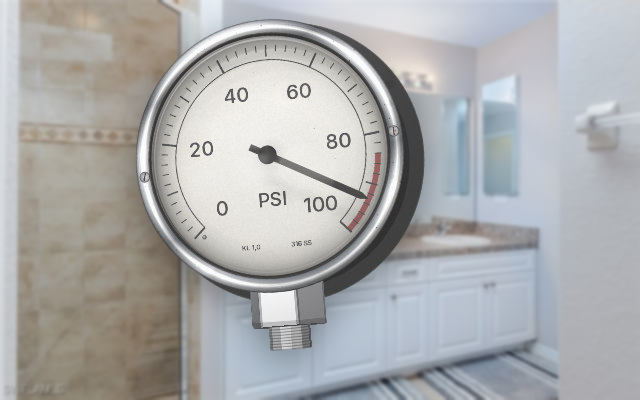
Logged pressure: 93 (psi)
